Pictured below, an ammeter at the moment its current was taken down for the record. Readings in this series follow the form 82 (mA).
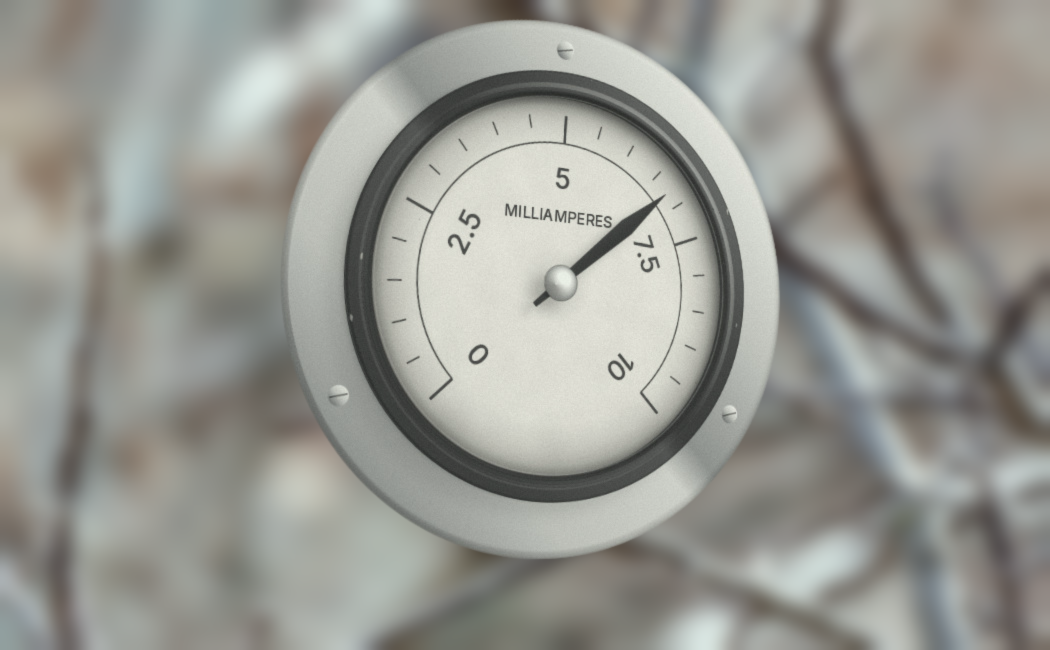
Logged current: 6.75 (mA)
